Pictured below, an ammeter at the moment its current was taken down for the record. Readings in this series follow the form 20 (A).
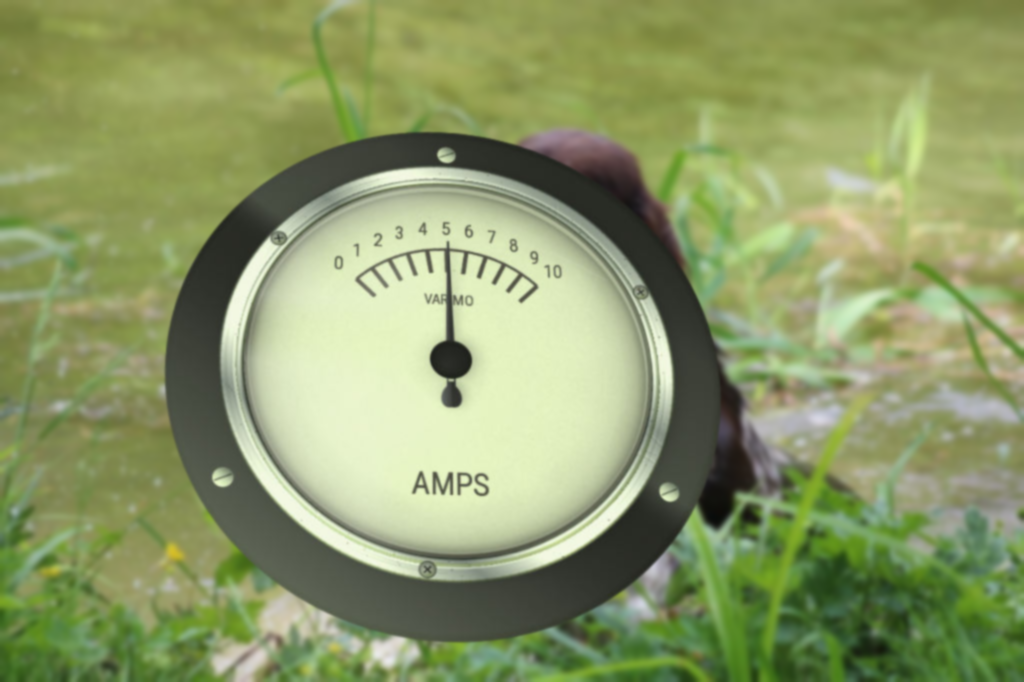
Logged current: 5 (A)
